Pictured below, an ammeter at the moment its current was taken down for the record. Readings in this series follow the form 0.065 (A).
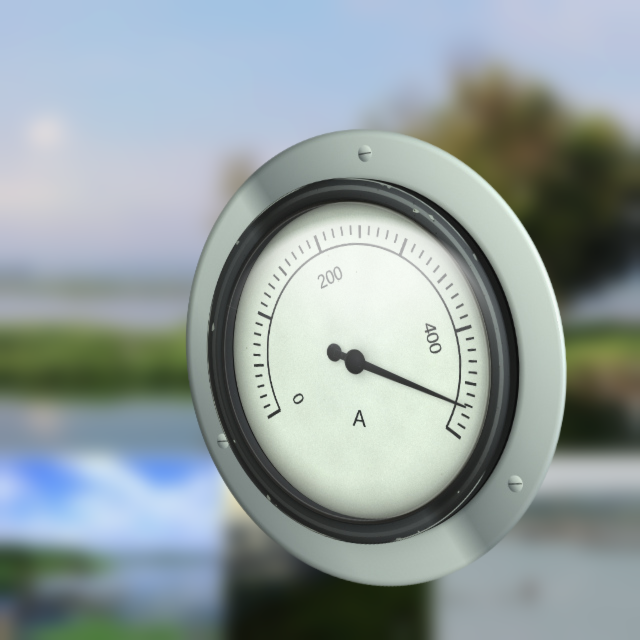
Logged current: 470 (A)
